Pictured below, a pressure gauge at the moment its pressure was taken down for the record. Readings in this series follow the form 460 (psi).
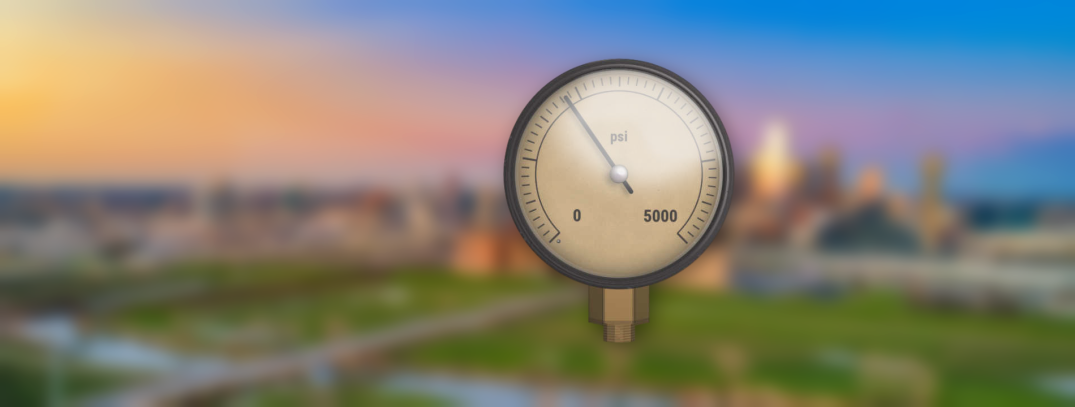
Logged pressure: 1850 (psi)
